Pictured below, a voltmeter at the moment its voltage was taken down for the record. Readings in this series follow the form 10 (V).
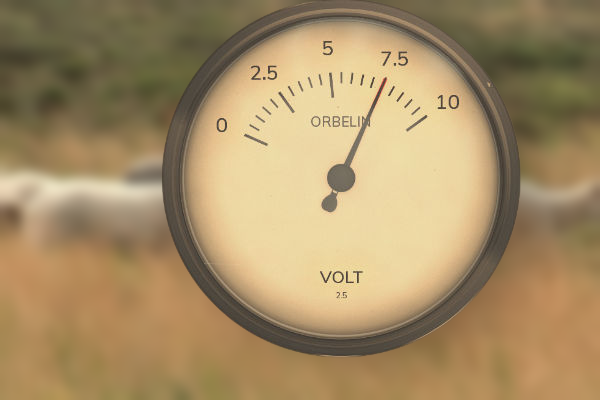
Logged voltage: 7.5 (V)
